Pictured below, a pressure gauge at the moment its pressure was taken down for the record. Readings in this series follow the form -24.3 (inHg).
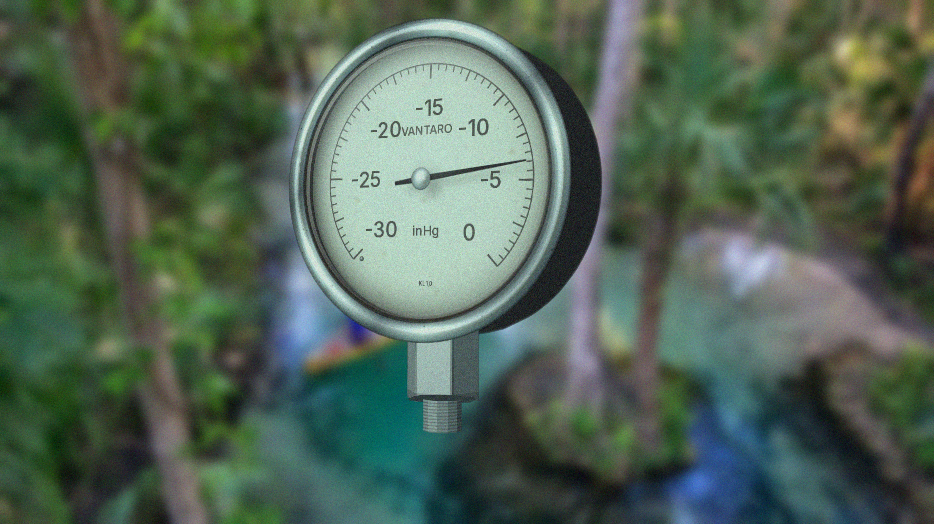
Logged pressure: -6 (inHg)
